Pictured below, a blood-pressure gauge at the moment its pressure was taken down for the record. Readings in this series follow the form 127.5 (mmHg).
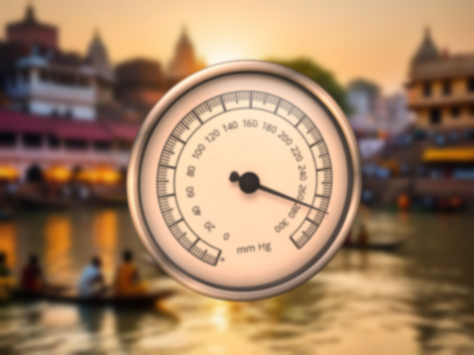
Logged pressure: 270 (mmHg)
